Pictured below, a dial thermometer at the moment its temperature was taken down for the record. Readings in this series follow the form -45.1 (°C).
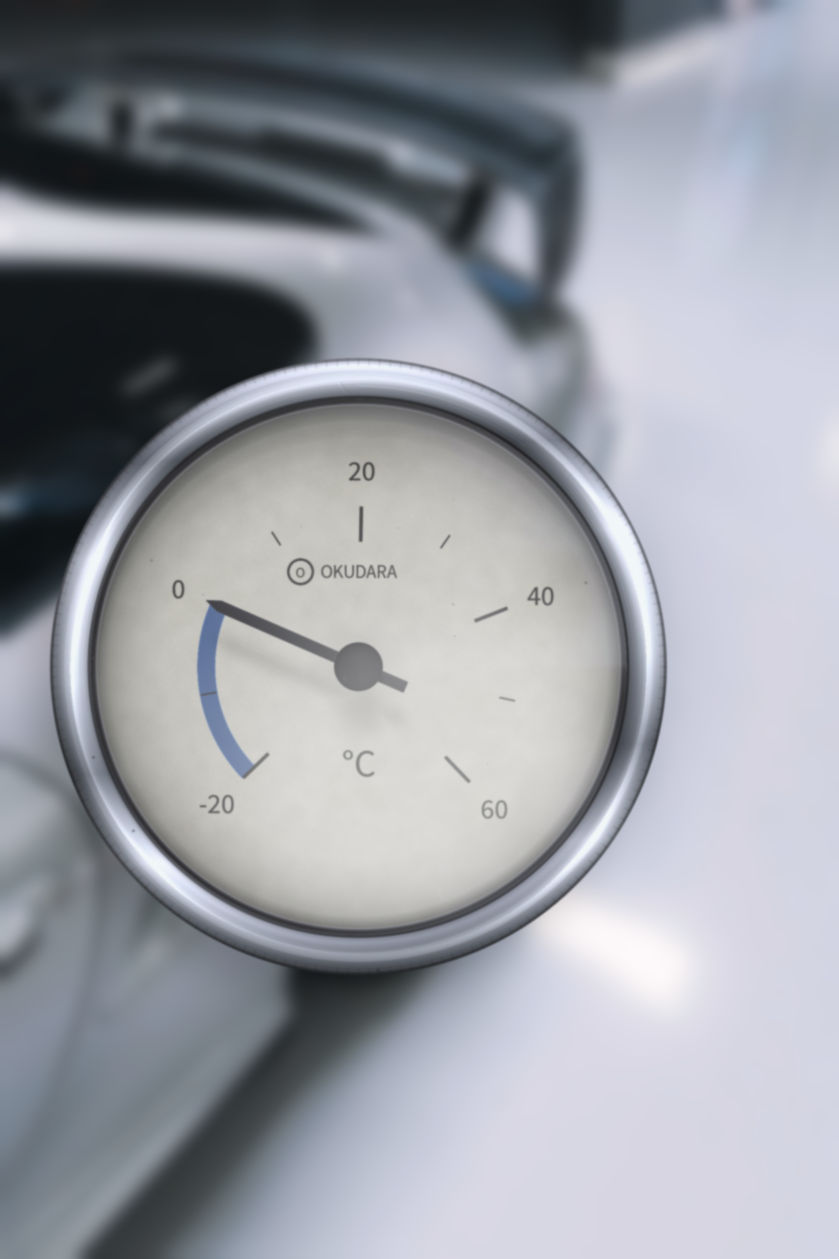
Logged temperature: 0 (°C)
